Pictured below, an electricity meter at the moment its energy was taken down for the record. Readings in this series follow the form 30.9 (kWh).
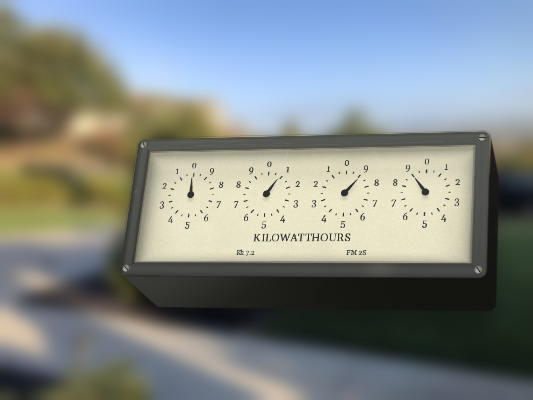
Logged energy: 89 (kWh)
